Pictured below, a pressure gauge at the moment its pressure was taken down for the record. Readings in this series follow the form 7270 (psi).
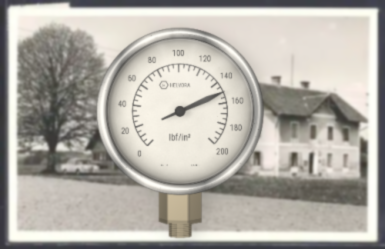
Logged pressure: 150 (psi)
